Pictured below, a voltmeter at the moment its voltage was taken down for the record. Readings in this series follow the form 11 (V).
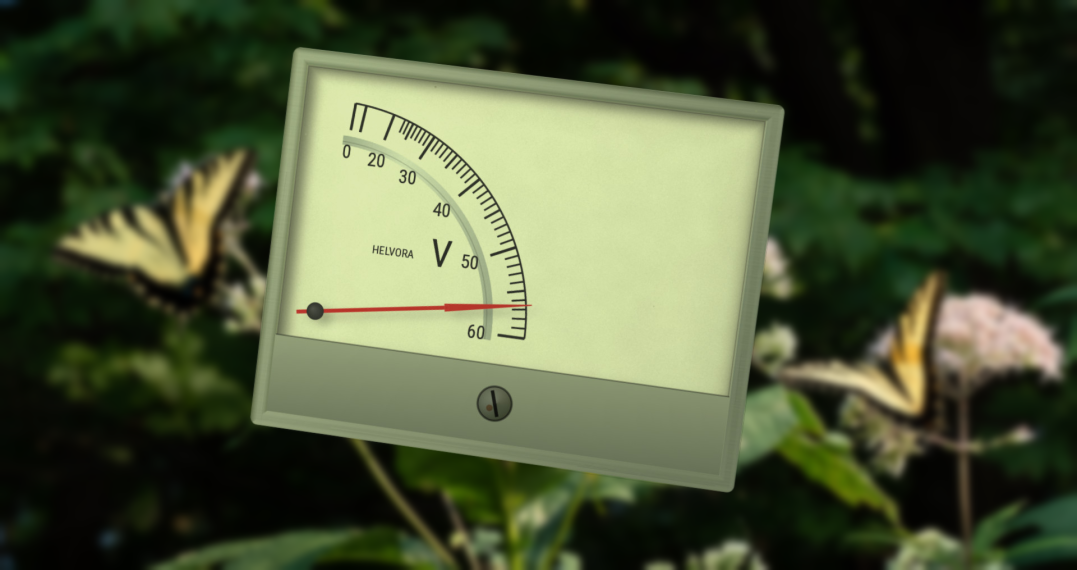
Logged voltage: 56.5 (V)
